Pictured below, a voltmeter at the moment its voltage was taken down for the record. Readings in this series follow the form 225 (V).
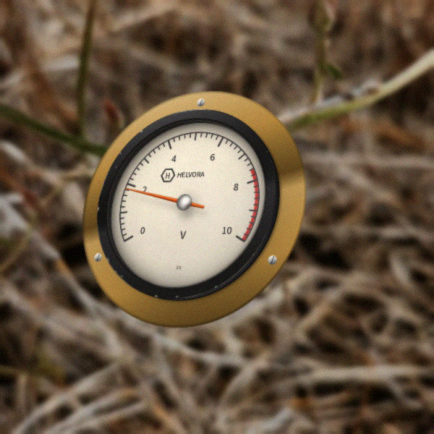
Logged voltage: 1.8 (V)
